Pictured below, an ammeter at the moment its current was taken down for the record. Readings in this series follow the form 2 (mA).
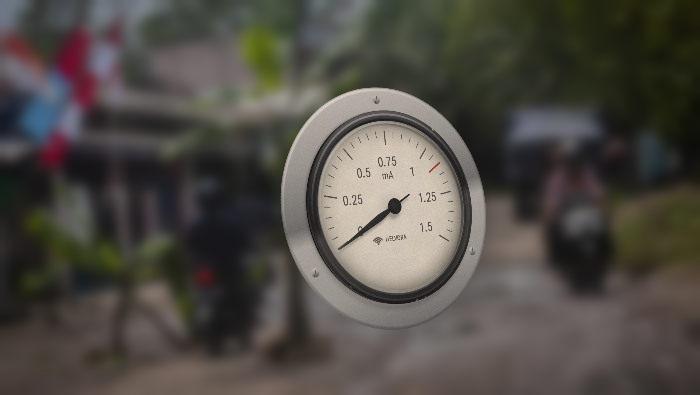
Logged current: 0 (mA)
